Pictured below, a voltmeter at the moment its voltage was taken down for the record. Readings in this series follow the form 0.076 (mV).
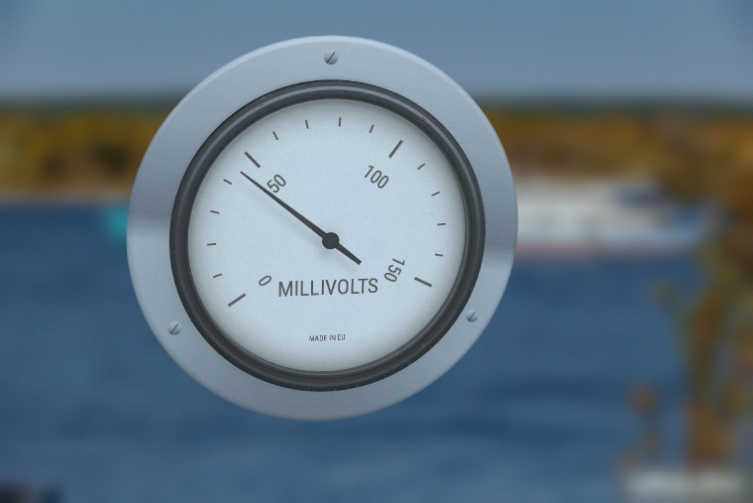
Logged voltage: 45 (mV)
